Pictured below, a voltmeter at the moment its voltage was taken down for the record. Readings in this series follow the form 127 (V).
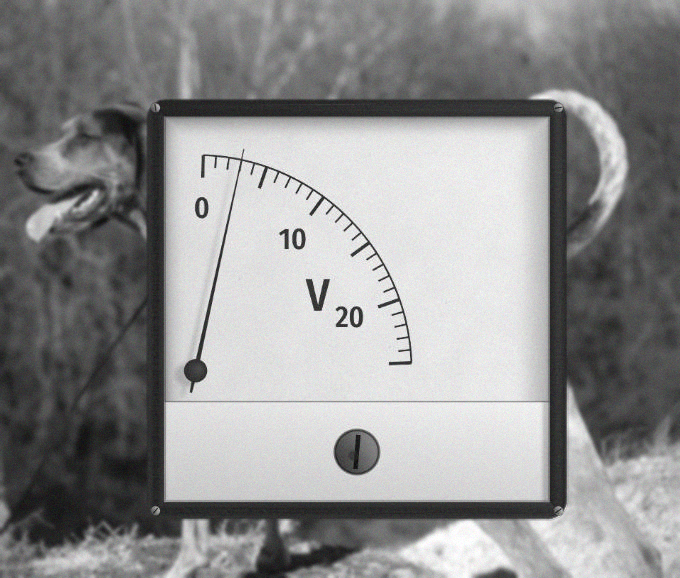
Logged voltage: 3 (V)
